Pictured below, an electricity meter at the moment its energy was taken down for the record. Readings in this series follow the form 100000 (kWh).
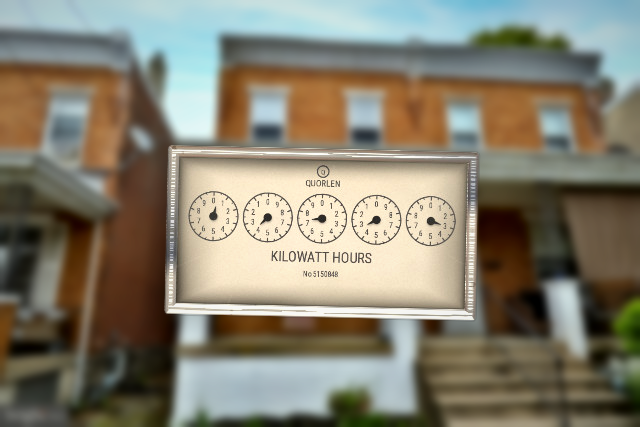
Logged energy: 3733 (kWh)
